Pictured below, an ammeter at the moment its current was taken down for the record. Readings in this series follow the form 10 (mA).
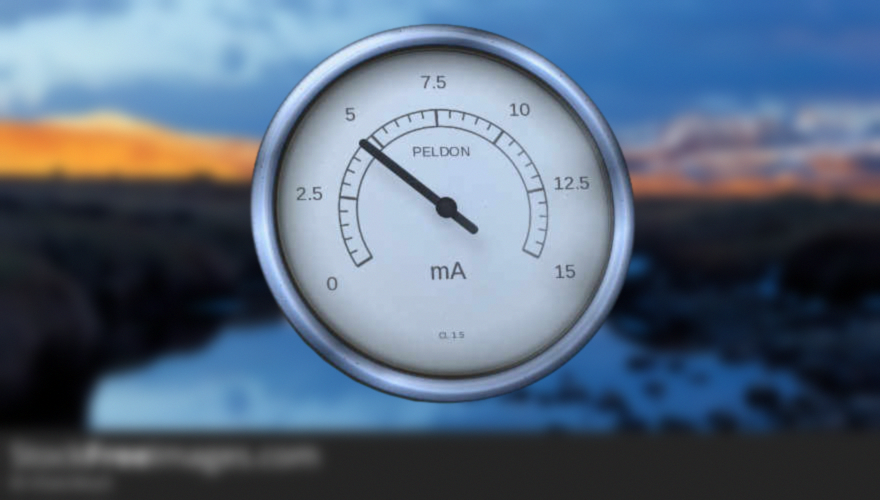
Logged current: 4.5 (mA)
